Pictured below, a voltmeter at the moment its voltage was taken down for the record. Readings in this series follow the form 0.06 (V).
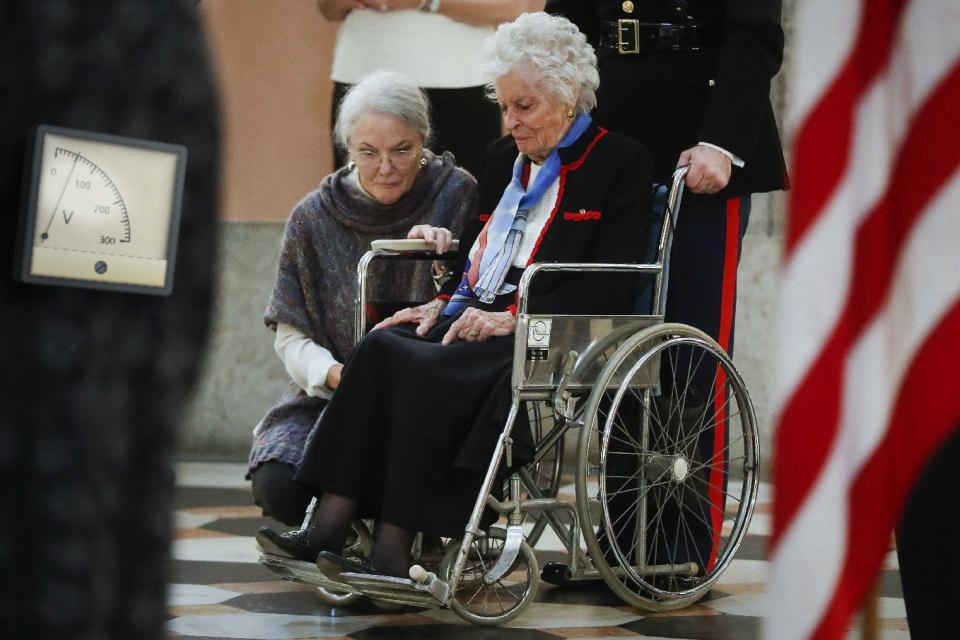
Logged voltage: 50 (V)
